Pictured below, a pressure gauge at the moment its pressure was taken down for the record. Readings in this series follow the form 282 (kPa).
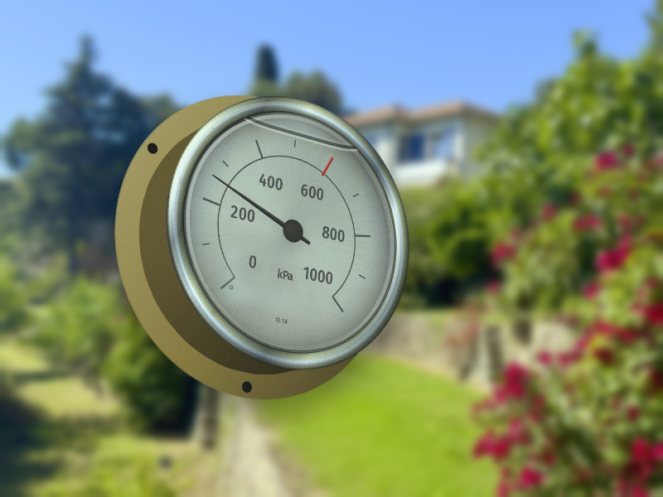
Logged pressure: 250 (kPa)
